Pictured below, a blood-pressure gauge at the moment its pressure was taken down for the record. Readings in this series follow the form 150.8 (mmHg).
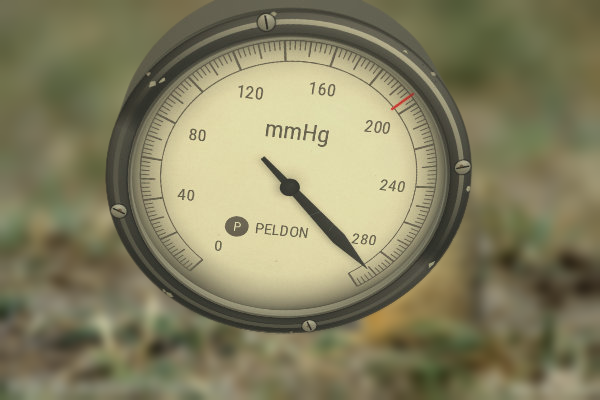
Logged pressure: 290 (mmHg)
